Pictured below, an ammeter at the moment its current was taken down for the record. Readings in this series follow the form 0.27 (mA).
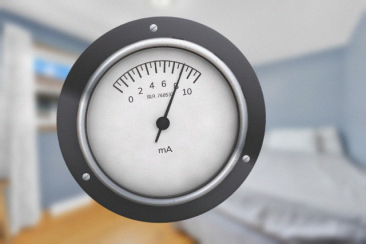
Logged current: 8 (mA)
